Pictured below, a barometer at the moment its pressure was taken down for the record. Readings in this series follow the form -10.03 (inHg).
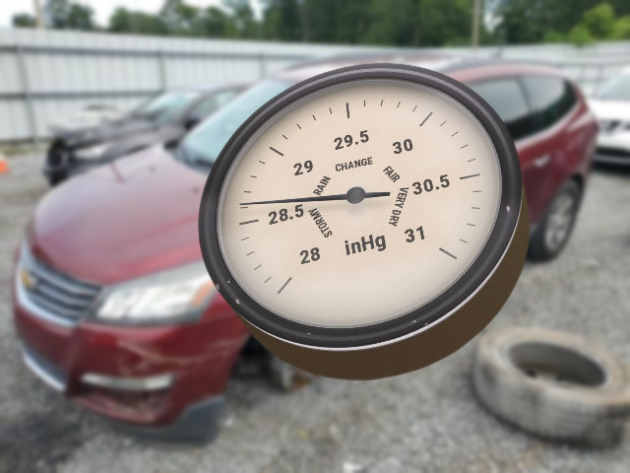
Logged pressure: 28.6 (inHg)
